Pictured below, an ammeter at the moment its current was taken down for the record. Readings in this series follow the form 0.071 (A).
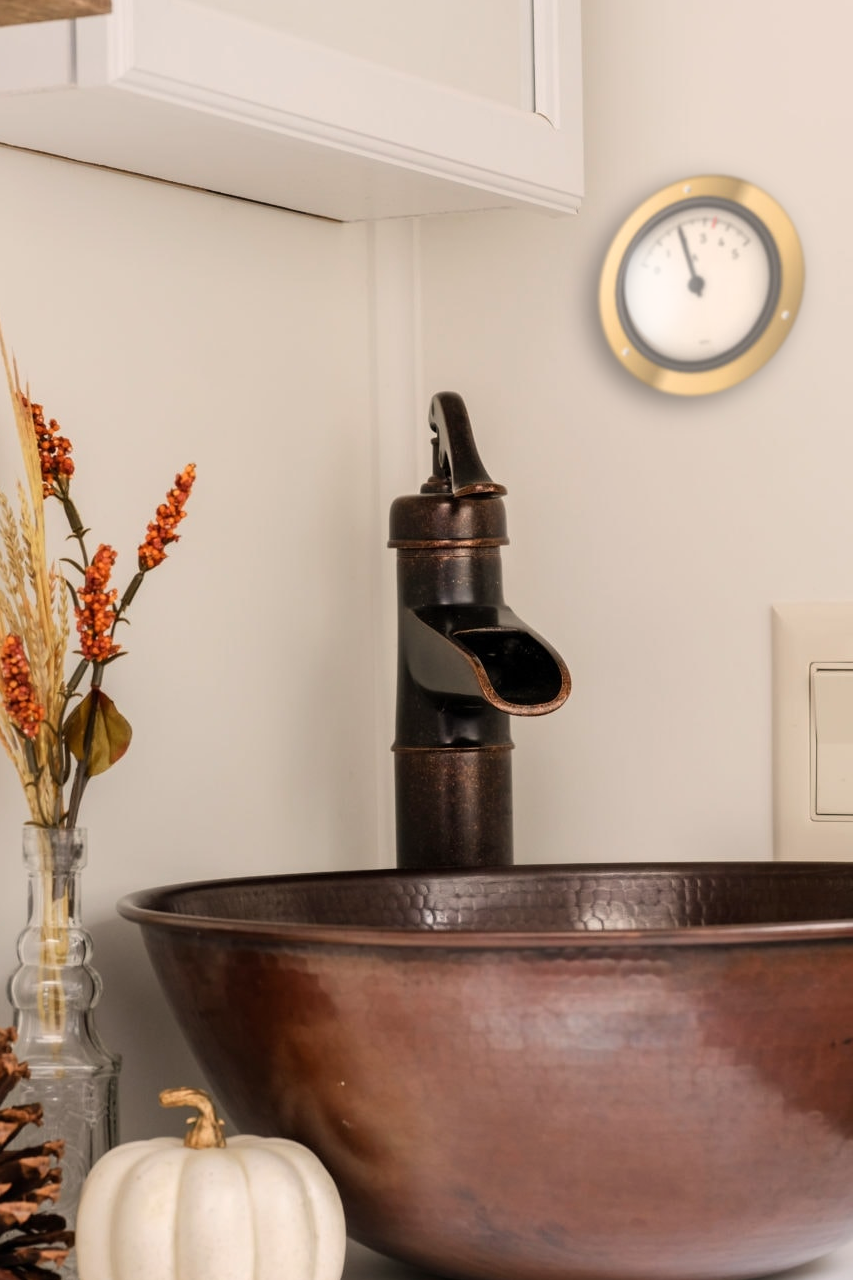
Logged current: 2 (A)
